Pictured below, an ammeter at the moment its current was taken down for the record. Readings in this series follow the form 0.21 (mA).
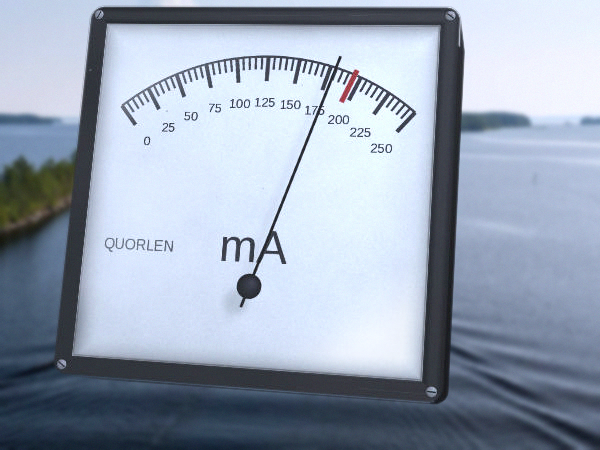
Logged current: 180 (mA)
